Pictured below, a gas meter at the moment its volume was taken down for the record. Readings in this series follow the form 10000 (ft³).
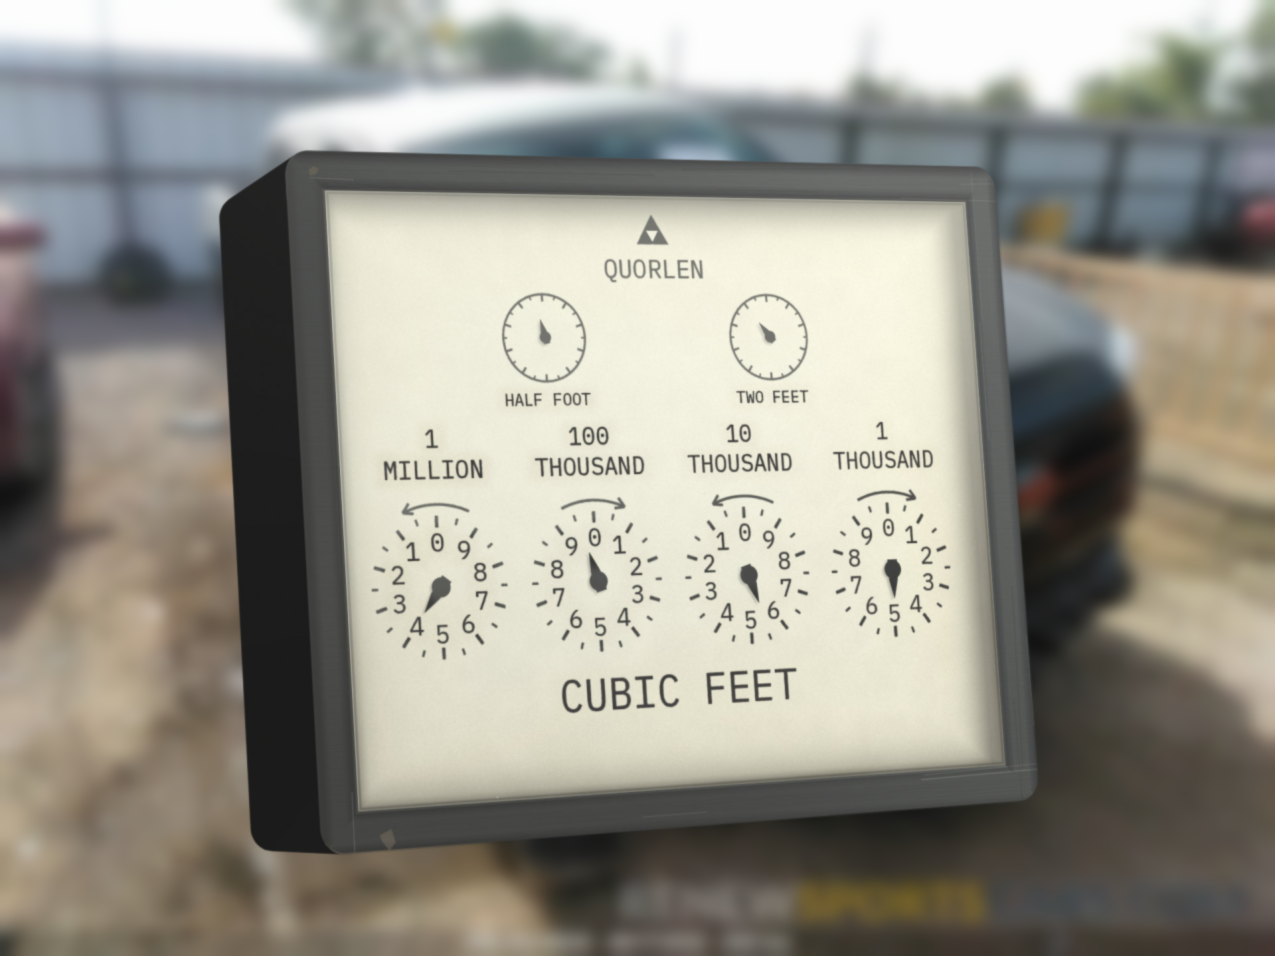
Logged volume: 395500 (ft³)
